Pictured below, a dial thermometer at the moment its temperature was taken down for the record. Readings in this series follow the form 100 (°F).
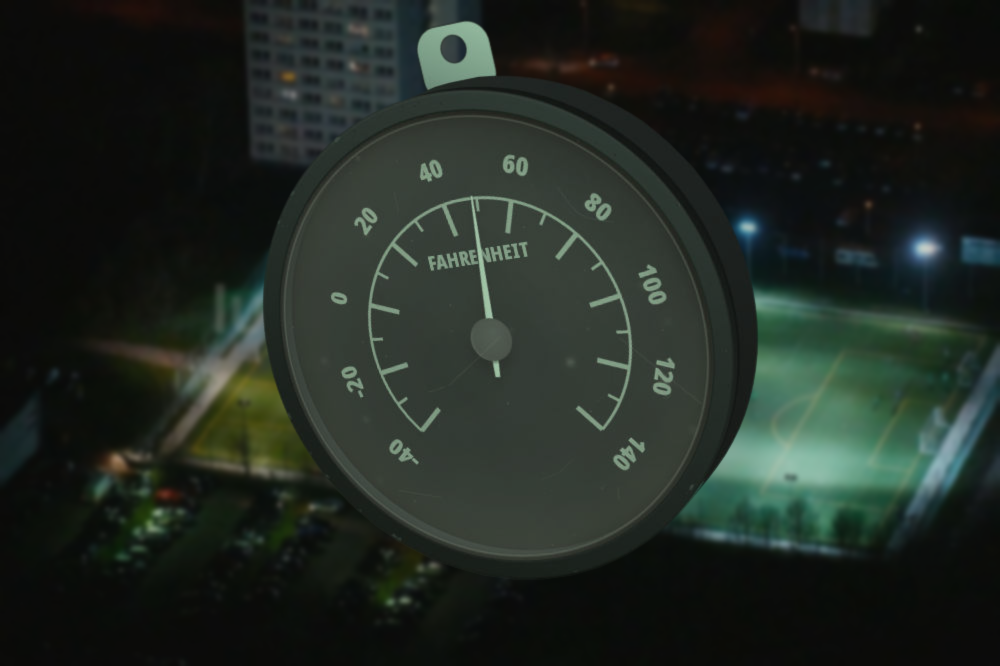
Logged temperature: 50 (°F)
